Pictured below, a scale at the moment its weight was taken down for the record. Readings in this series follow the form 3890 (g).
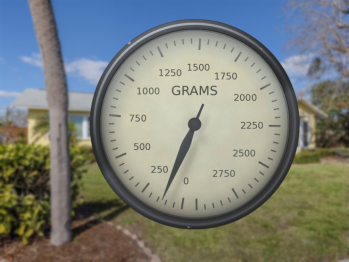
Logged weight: 125 (g)
